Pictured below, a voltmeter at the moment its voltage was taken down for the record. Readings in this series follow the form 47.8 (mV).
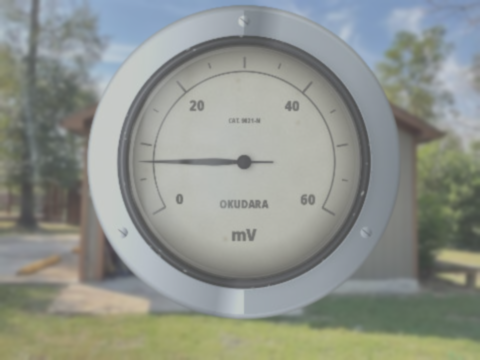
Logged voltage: 7.5 (mV)
